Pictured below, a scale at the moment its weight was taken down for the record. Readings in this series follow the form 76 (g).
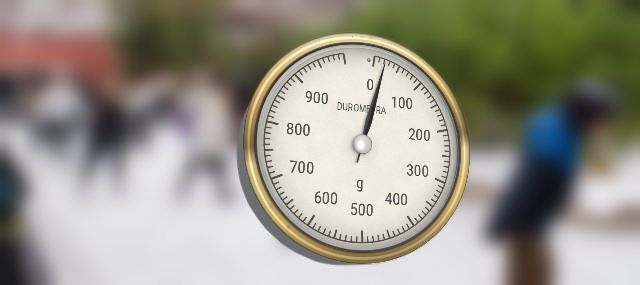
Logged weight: 20 (g)
